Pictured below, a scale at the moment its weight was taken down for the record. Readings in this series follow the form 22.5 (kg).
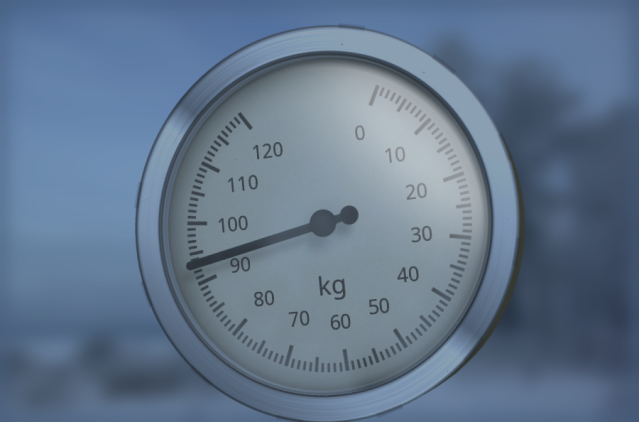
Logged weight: 93 (kg)
